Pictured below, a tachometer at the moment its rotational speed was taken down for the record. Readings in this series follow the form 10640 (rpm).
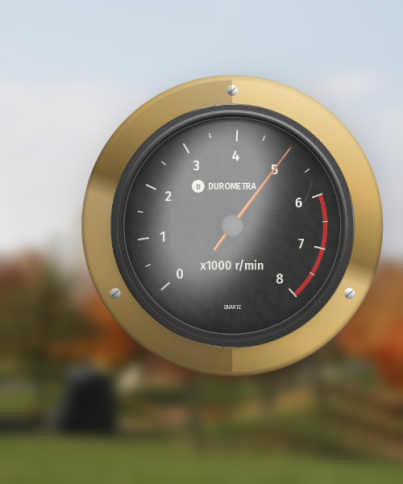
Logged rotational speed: 5000 (rpm)
